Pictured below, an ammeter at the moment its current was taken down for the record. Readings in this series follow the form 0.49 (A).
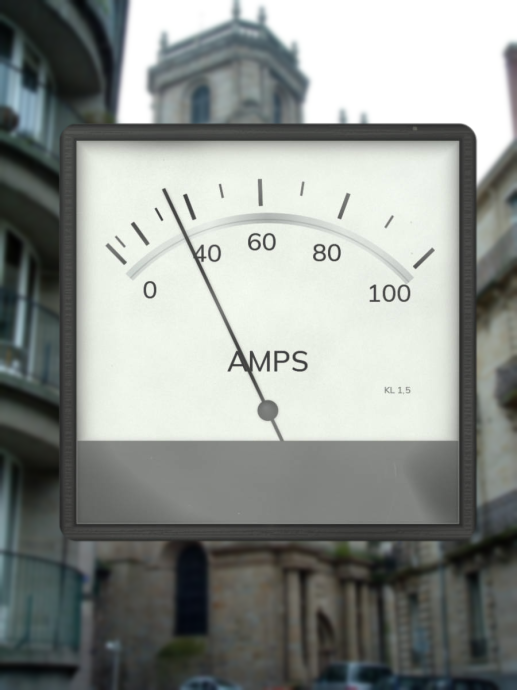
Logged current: 35 (A)
